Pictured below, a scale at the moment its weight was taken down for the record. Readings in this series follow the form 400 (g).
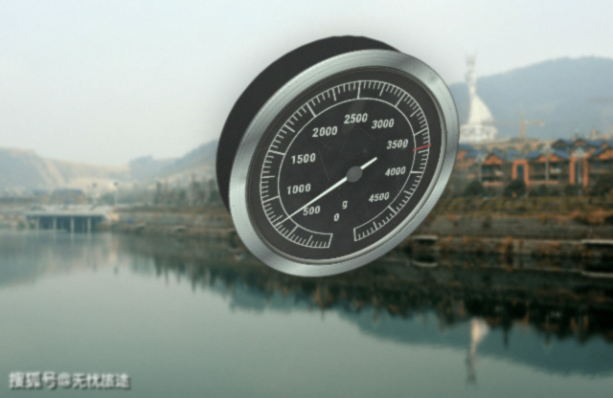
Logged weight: 750 (g)
